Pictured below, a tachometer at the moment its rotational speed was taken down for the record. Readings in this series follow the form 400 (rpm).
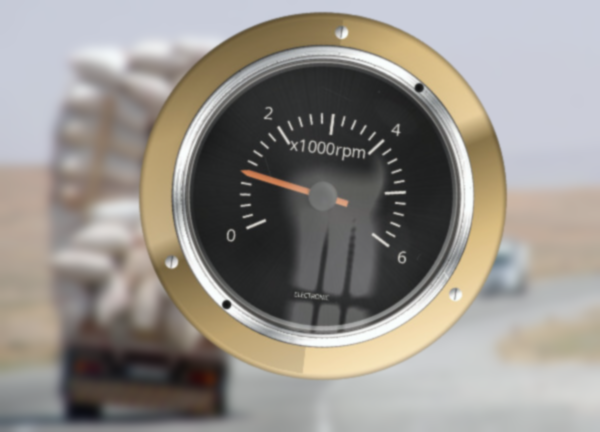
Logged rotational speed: 1000 (rpm)
